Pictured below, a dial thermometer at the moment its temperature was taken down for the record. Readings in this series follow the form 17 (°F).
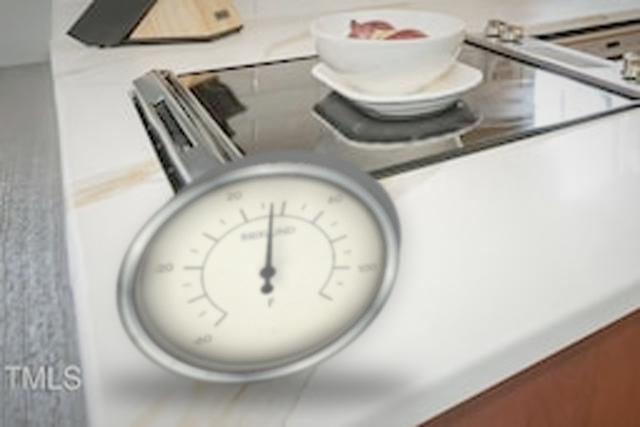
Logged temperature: 35 (°F)
